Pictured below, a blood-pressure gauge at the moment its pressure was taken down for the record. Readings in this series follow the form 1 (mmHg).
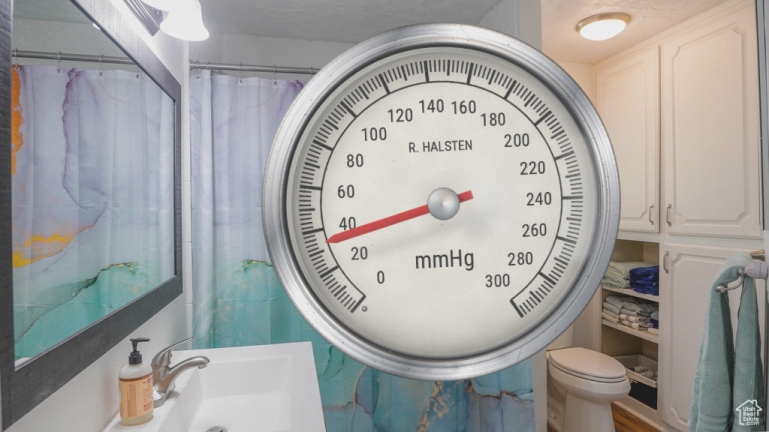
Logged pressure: 34 (mmHg)
